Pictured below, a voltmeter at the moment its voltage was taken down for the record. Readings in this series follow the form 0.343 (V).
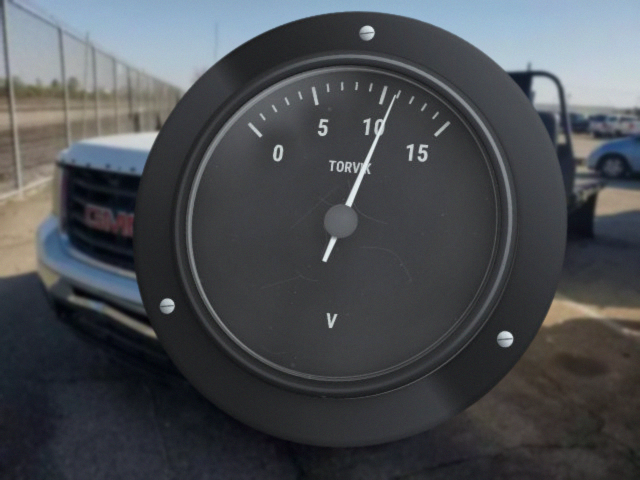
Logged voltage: 11 (V)
